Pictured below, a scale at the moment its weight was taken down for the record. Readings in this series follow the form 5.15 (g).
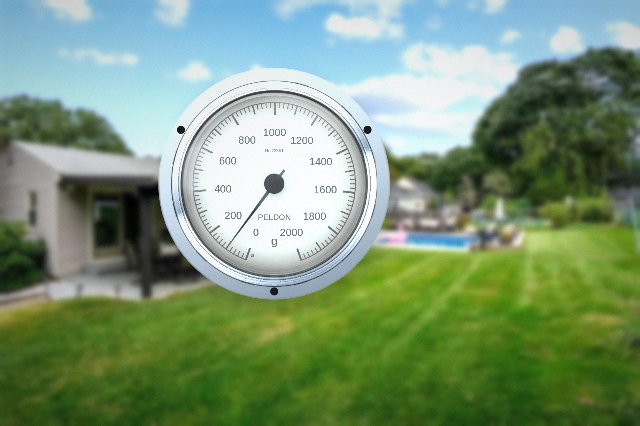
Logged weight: 100 (g)
